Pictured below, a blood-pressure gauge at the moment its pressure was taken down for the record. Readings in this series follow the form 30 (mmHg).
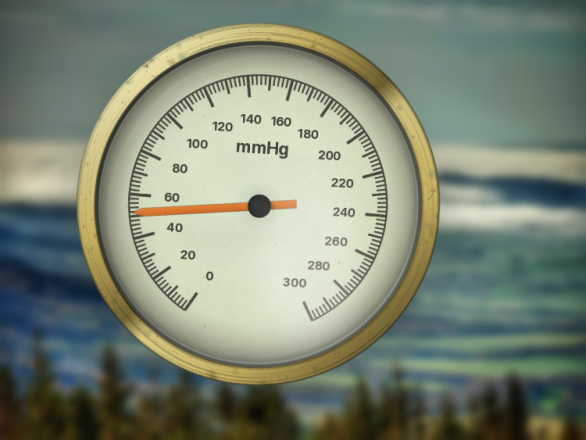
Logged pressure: 52 (mmHg)
